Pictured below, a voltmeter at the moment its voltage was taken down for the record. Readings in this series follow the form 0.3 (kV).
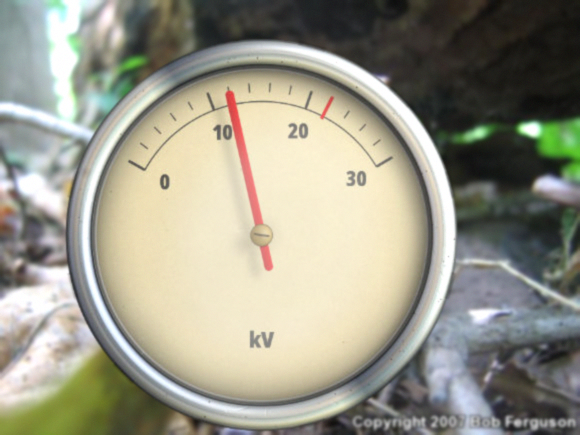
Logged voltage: 12 (kV)
